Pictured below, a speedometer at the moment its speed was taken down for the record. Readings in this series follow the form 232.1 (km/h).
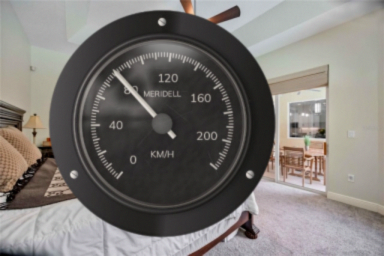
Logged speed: 80 (km/h)
